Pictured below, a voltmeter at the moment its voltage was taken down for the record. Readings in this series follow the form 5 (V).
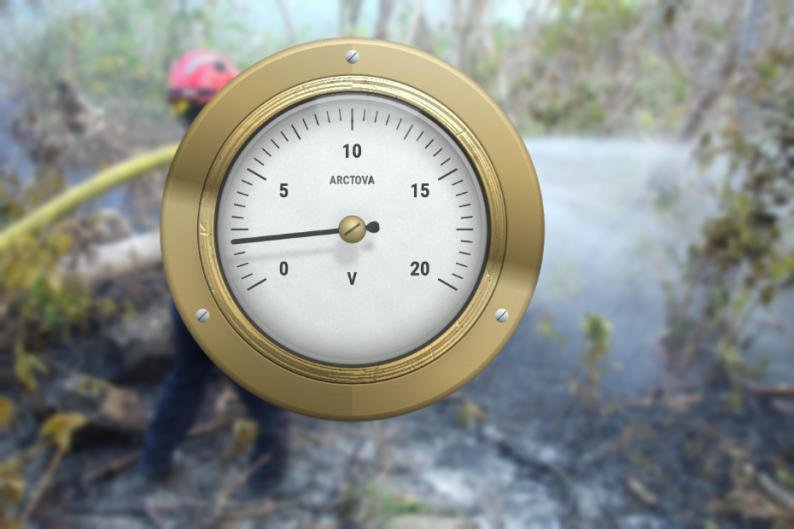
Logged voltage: 2 (V)
